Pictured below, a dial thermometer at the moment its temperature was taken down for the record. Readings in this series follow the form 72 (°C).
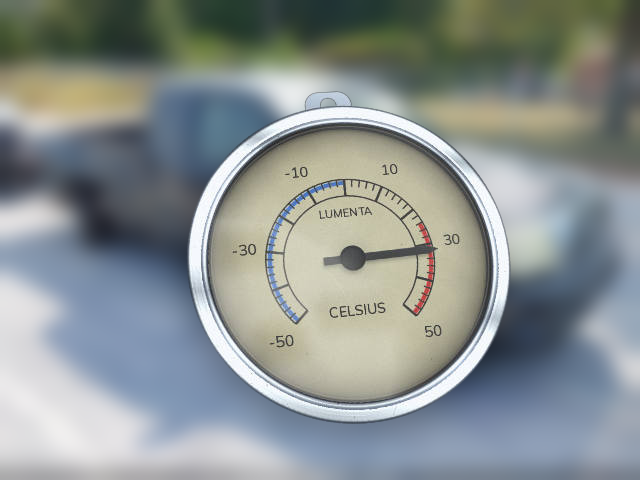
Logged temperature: 32 (°C)
